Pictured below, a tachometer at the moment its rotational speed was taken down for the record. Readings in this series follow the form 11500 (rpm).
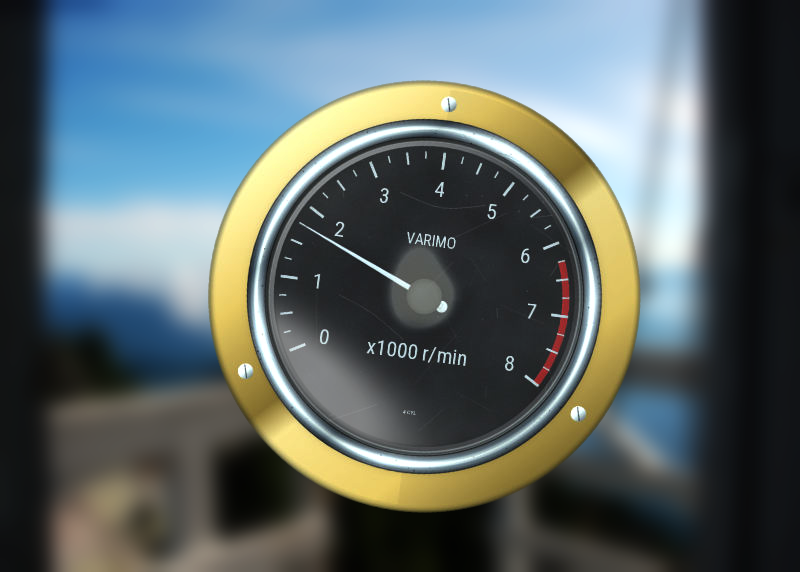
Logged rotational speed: 1750 (rpm)
